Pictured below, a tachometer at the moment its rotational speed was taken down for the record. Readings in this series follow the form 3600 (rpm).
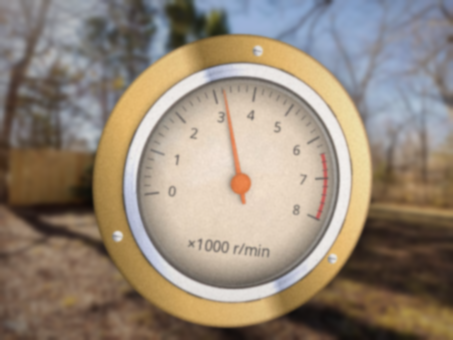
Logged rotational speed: 3200 (rpm)
